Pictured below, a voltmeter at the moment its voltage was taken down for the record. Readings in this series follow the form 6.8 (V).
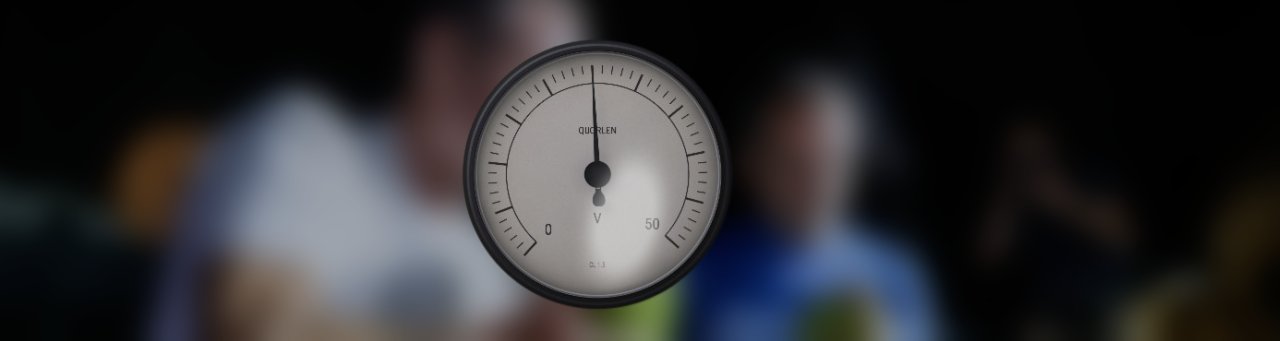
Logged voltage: 25 (V)
